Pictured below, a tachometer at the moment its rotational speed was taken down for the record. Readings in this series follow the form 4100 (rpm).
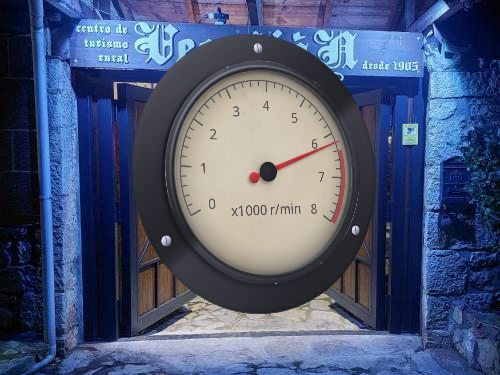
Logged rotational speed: 6200 (rpm)
